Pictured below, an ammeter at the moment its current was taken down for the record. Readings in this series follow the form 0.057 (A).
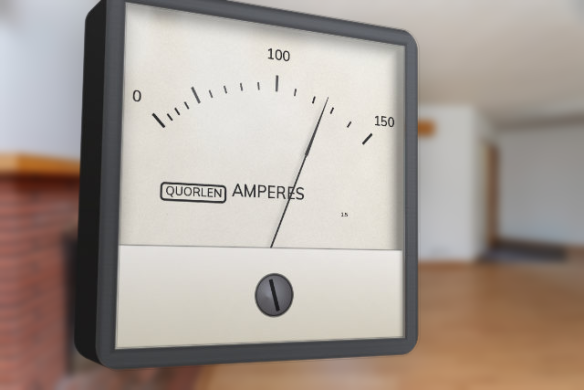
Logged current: 125 (A)
